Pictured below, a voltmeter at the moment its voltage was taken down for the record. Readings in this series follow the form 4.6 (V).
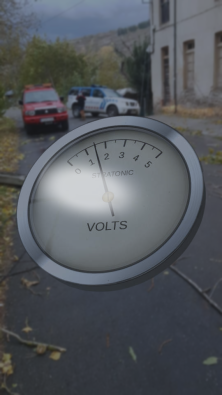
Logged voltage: 1.5 (V)
